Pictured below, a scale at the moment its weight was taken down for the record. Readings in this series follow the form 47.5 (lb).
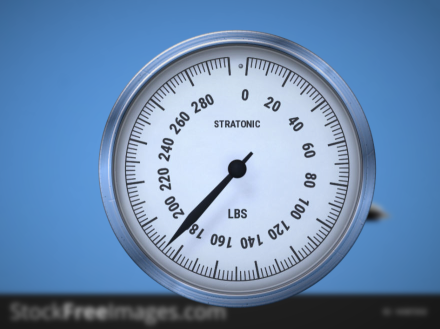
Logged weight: 186 (lb)
